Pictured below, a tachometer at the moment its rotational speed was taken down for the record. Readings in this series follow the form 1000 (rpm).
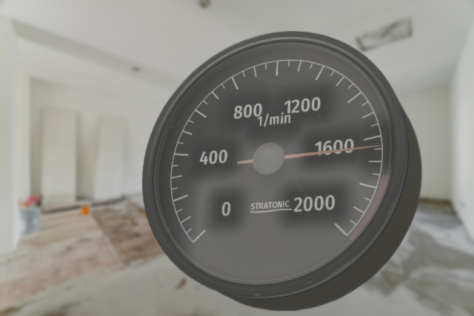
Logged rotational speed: 1650 (rpm)
